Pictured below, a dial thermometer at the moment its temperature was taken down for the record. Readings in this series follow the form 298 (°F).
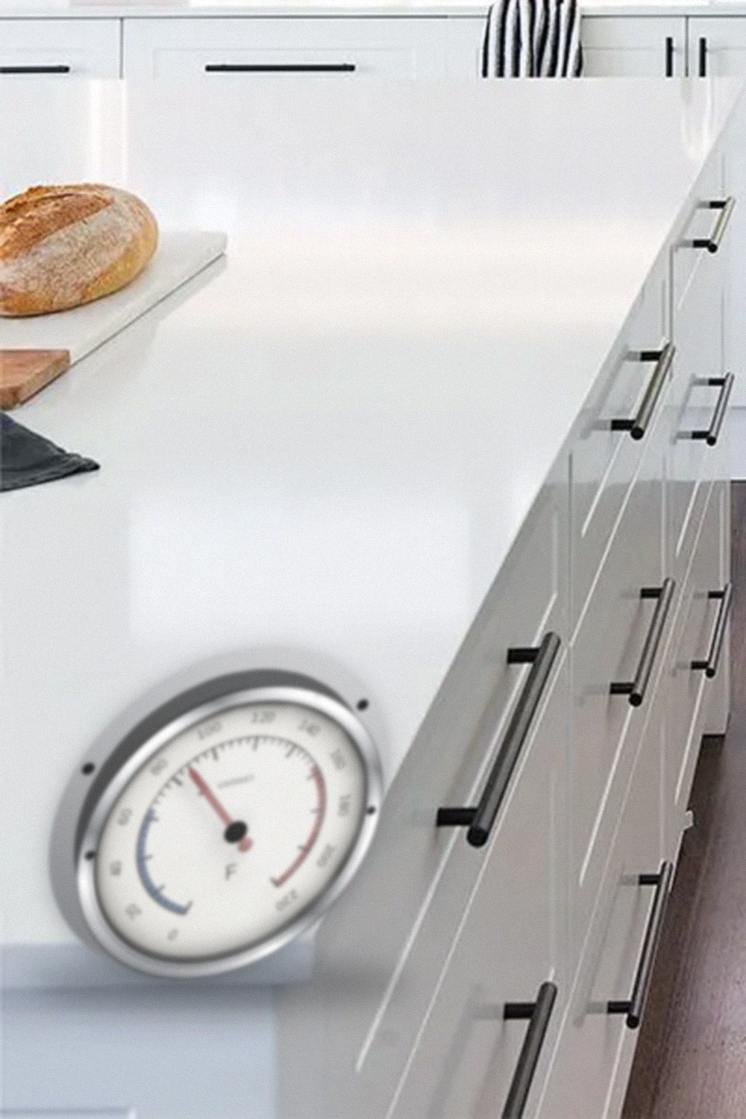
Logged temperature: 88 (°F)
